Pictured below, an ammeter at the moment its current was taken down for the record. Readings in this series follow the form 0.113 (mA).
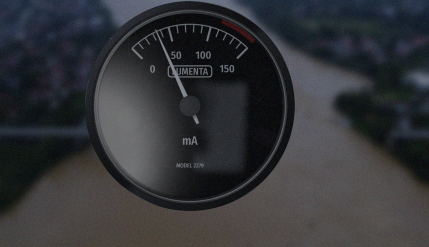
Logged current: 35 (mA)
